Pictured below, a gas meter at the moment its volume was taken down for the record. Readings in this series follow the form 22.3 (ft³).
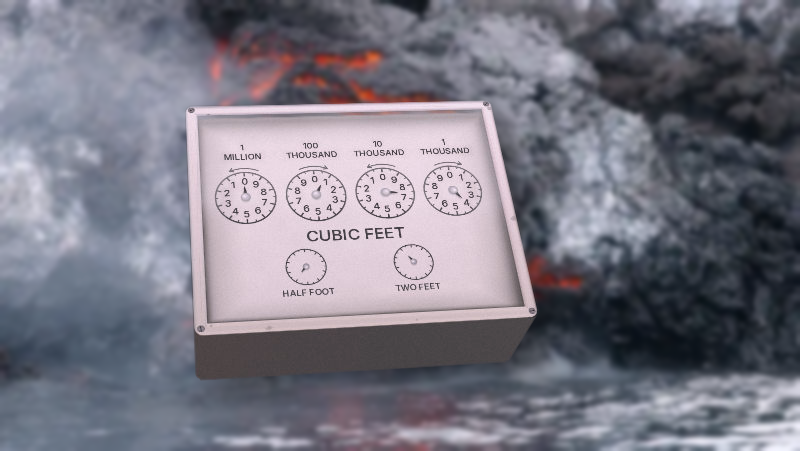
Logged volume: 7400 (ft³)
